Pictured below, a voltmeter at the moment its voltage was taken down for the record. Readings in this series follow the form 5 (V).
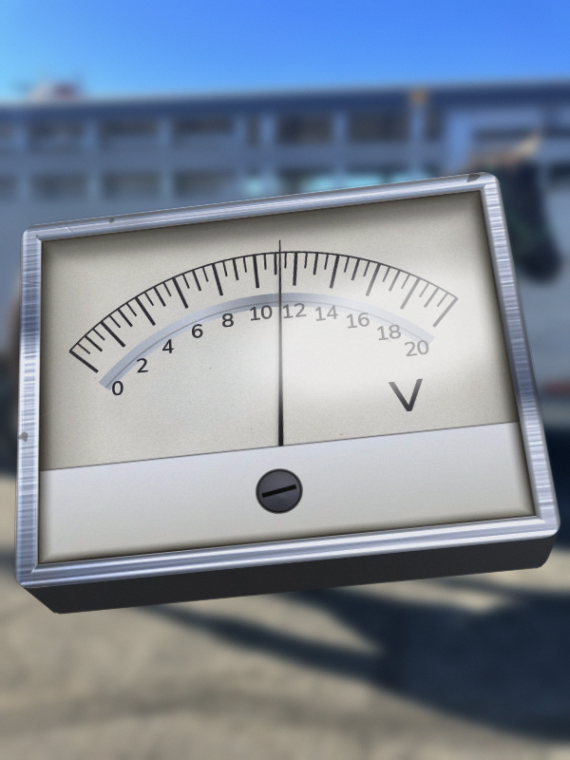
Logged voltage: 11.25 (V)
